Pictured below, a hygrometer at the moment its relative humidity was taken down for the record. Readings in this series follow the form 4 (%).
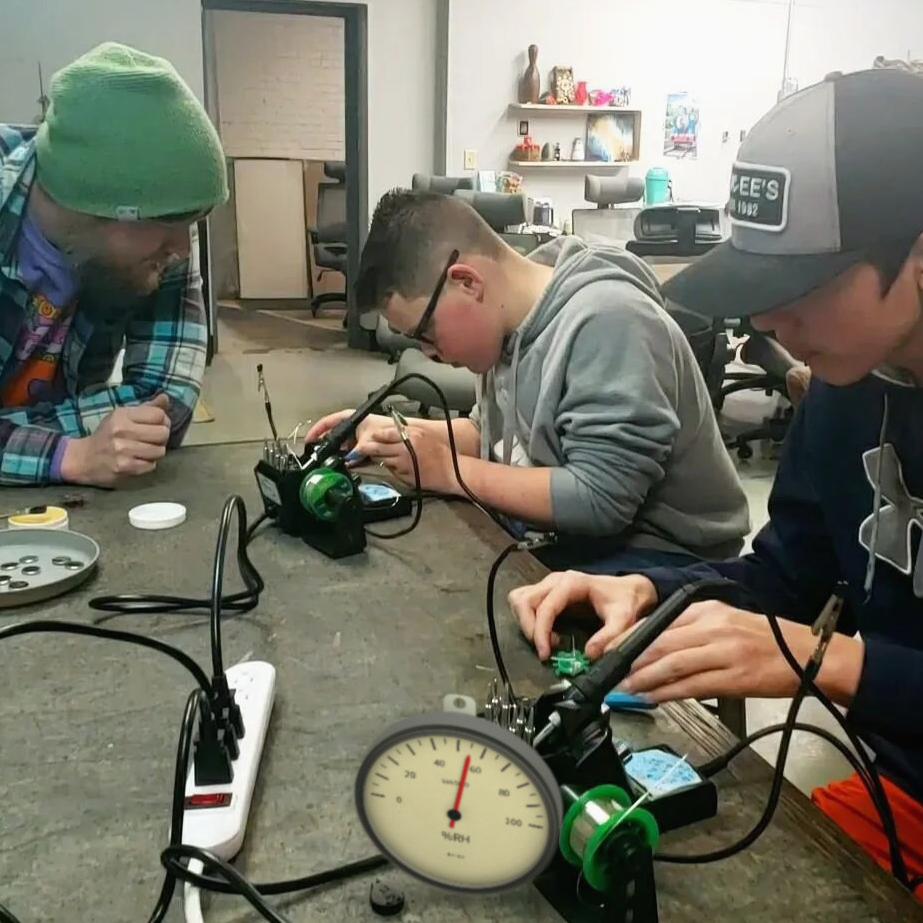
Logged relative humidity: 55 (%)
